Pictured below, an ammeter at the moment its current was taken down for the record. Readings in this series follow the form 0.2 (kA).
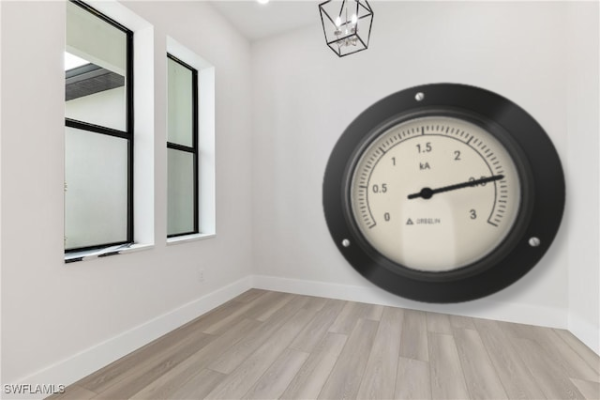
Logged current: 2.5 (kA)
